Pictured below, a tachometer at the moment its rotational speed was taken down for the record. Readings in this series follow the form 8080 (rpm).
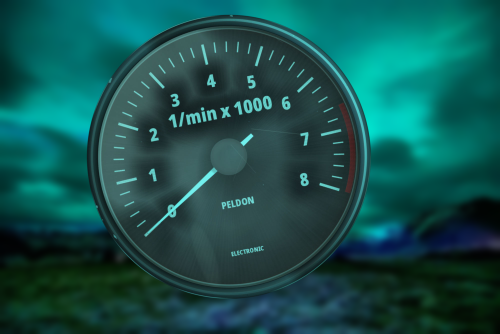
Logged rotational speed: 0 (rpm)
